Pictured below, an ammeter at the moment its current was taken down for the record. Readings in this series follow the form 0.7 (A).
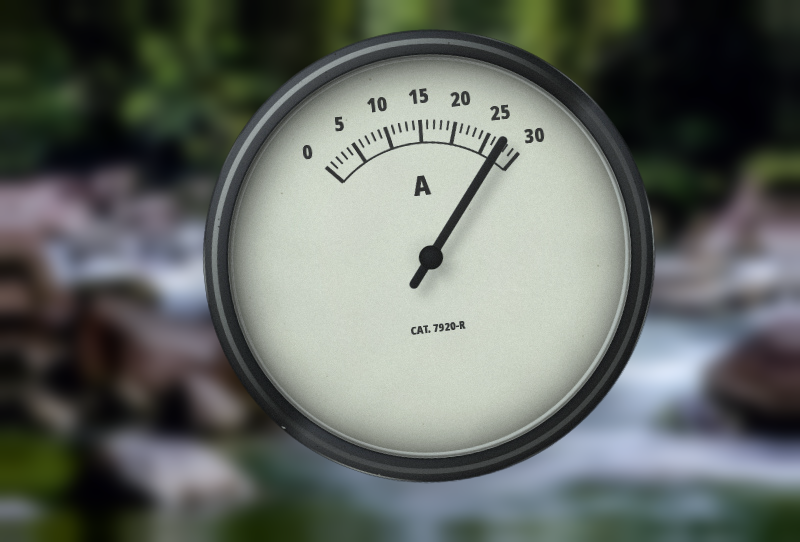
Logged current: 27 (A)
